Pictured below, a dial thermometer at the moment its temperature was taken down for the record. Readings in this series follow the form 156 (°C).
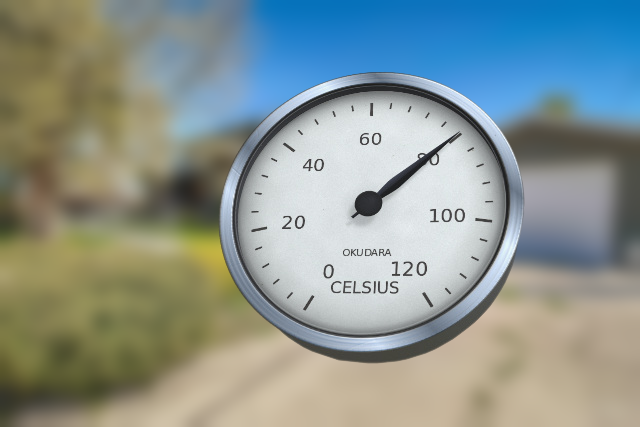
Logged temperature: 80 (°C)
